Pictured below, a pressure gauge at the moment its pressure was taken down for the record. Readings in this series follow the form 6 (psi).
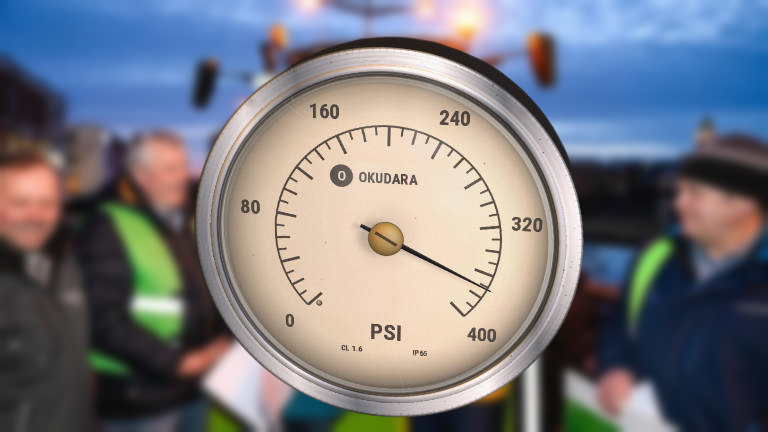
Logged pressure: 370 (psi)
